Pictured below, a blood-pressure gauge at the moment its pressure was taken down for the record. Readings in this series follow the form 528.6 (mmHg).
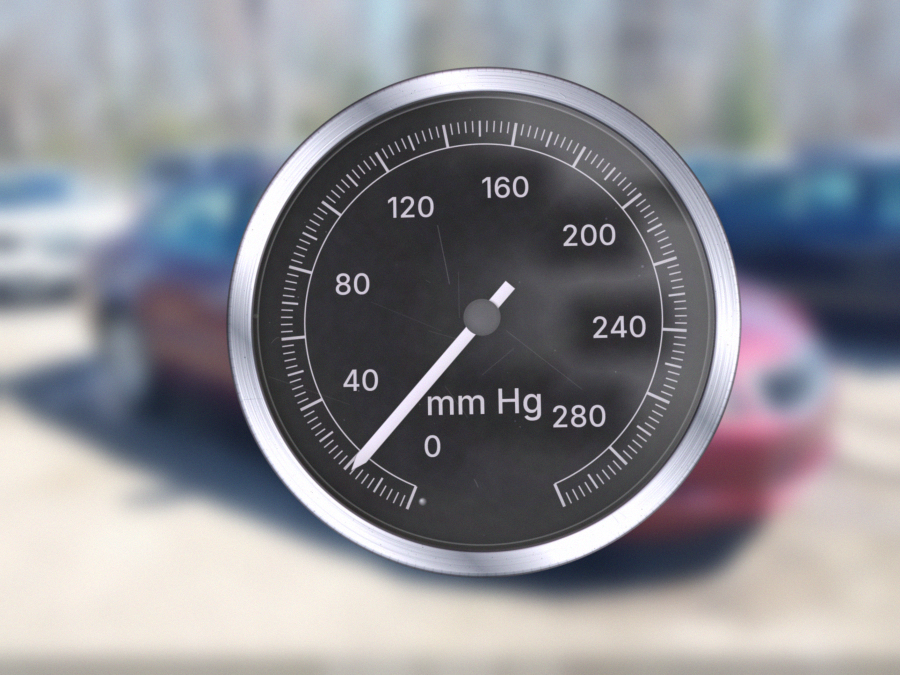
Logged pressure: 18 (mmHg)
